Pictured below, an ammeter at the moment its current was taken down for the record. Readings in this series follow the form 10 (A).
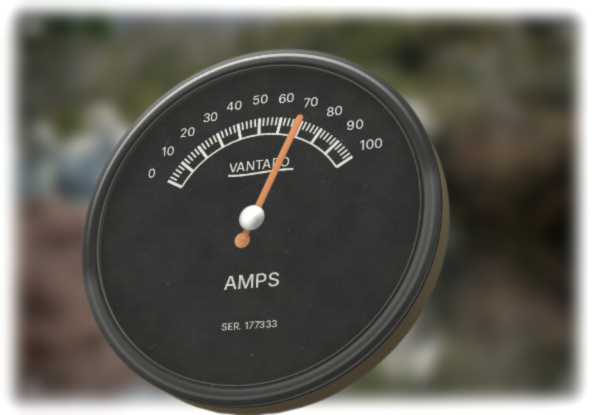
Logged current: 70 (A)
